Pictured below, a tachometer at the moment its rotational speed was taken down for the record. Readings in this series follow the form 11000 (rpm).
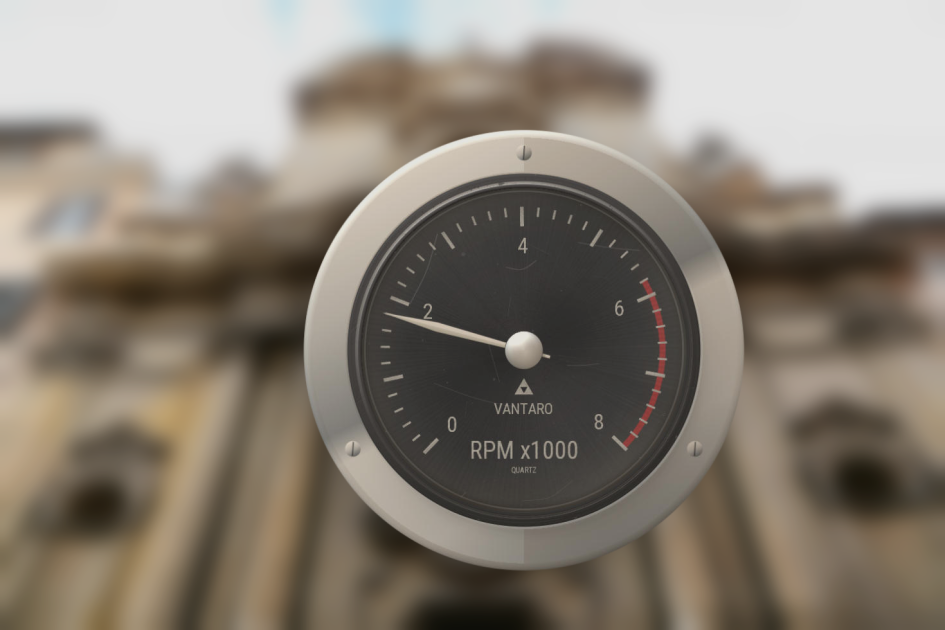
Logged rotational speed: 1800 (rpm)
